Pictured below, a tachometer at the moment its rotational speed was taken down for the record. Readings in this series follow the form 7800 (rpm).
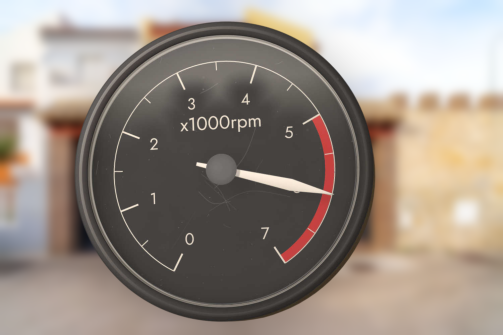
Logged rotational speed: 6000 (rpm)
